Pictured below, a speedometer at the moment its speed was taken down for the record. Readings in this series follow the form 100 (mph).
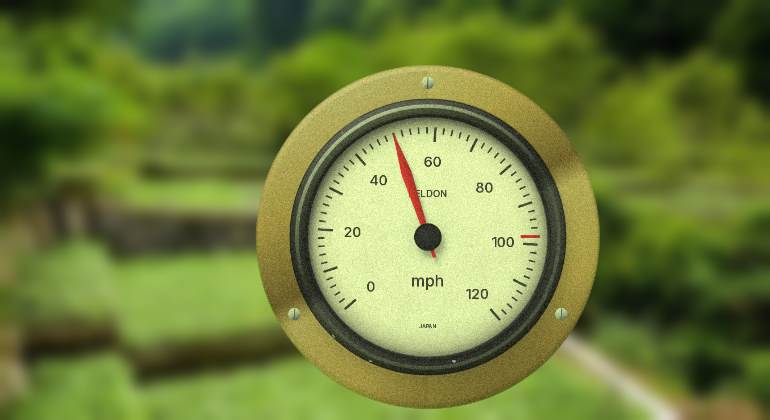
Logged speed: 50 (mph)
